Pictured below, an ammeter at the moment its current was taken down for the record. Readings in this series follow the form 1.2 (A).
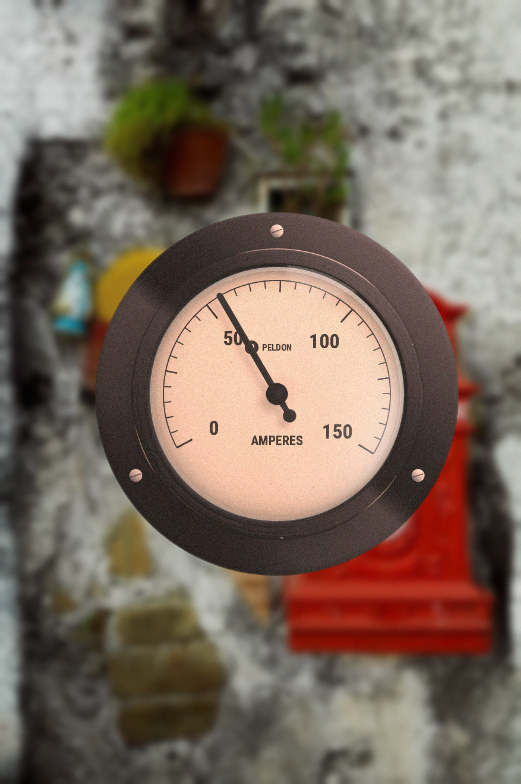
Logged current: 55 (A)
